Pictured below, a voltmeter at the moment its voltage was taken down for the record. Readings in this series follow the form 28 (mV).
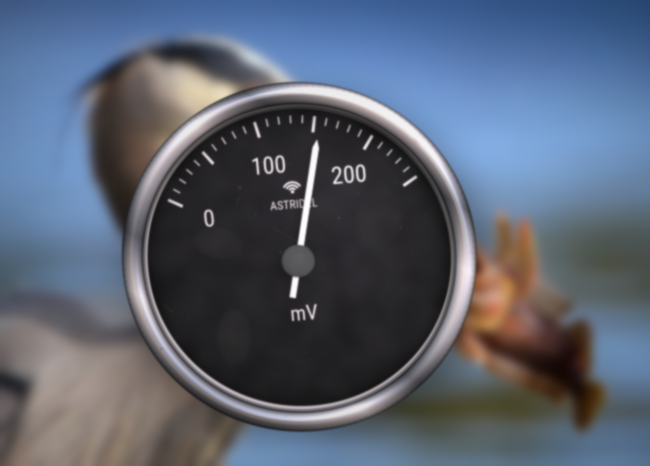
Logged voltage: 155 (mV)
